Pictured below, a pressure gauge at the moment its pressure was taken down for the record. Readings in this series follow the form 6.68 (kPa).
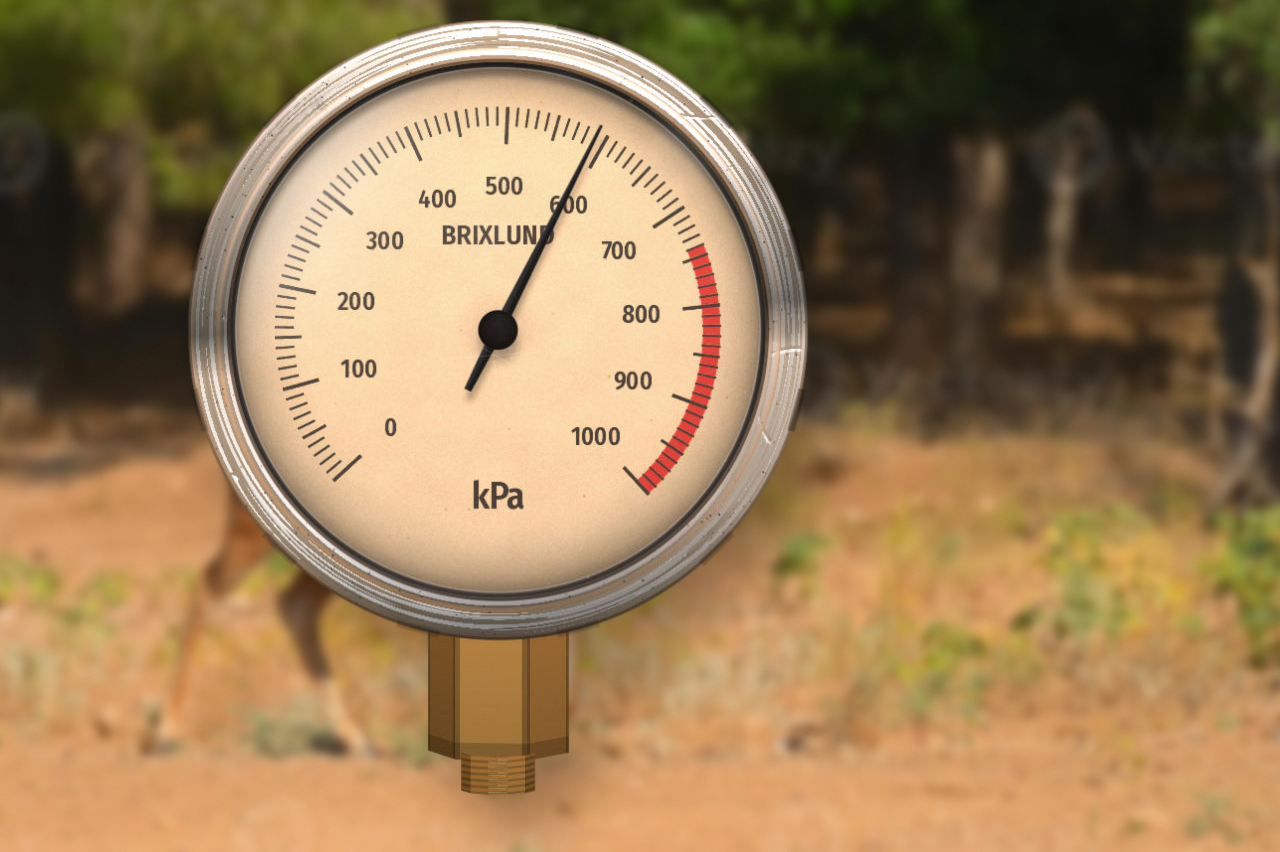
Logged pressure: 590 (kPa)
